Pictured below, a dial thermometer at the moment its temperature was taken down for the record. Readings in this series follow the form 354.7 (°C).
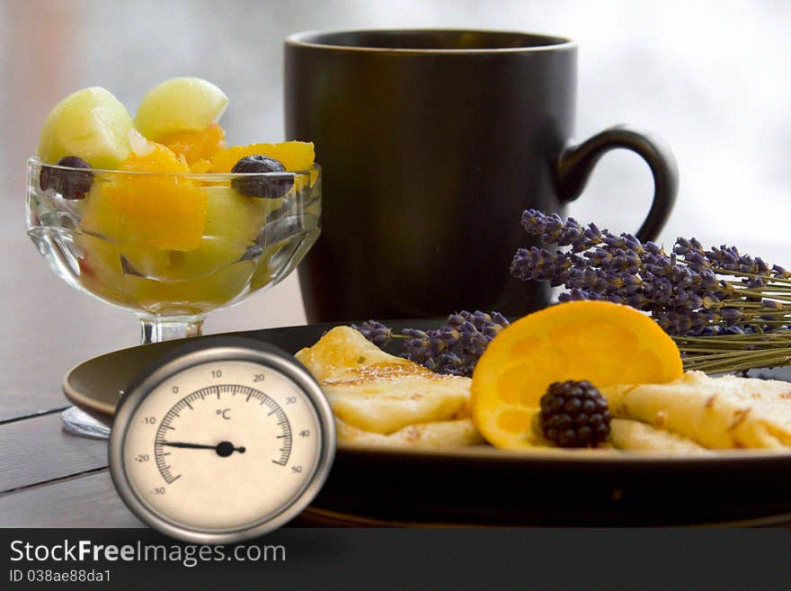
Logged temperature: -15 (°C)
